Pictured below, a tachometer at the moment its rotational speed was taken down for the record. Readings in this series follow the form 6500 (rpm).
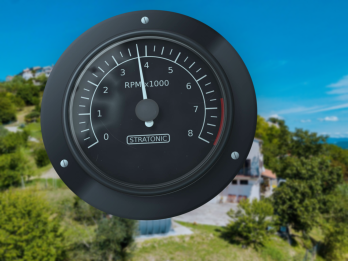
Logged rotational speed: 3750 (rpm)
